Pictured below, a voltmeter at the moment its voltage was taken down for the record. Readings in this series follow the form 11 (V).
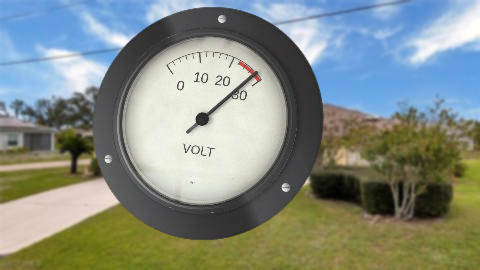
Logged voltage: 28 (V)
